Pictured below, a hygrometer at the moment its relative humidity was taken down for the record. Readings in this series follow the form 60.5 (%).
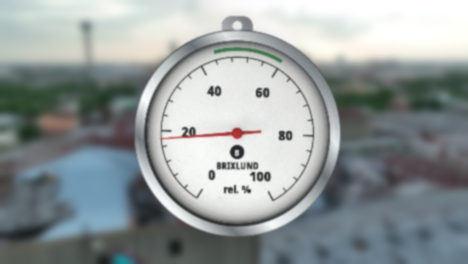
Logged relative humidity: 18 (%)
